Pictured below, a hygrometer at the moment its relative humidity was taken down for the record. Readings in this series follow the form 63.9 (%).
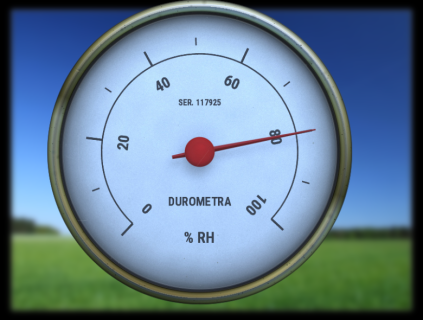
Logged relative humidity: 80 (%)
